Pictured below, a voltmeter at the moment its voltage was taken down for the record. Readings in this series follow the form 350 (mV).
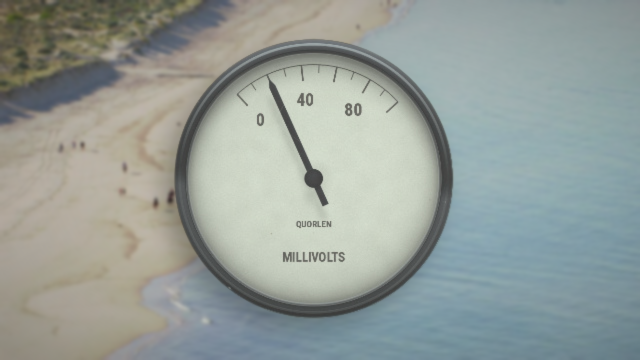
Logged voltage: 20 (mV)
